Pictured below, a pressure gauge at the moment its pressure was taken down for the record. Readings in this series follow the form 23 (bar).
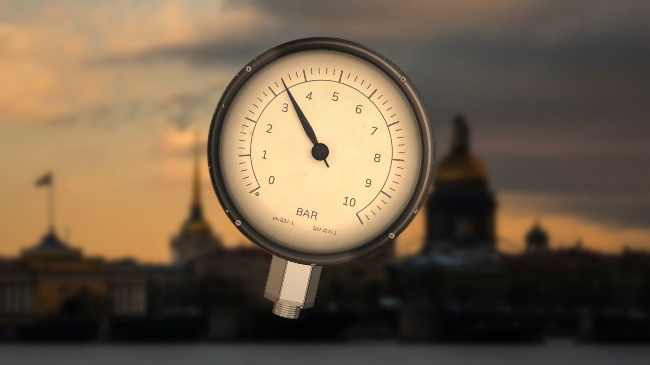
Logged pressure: 3.4 (bar)
